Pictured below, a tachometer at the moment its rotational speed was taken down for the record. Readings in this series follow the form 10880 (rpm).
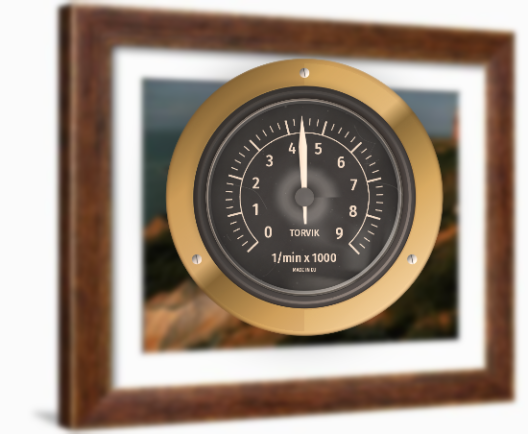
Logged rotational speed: 4400 (rpm)
